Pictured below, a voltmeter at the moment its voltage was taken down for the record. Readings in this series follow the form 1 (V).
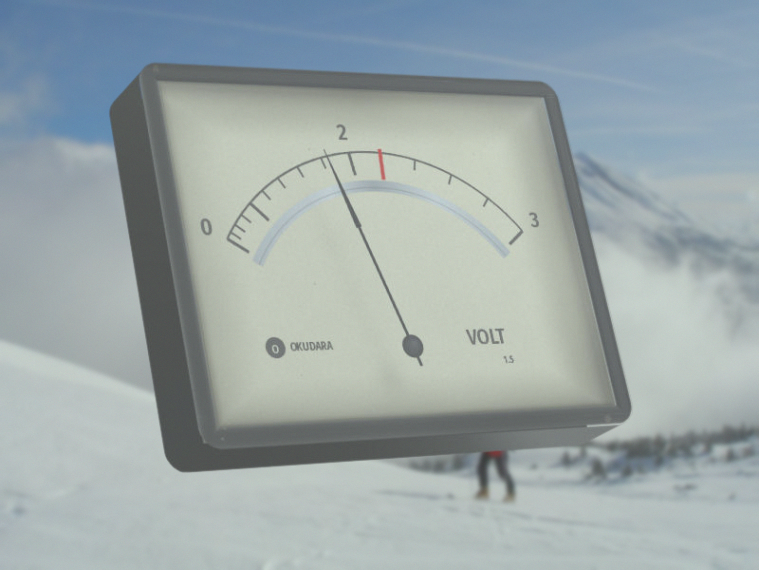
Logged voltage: 1.8 (V)
